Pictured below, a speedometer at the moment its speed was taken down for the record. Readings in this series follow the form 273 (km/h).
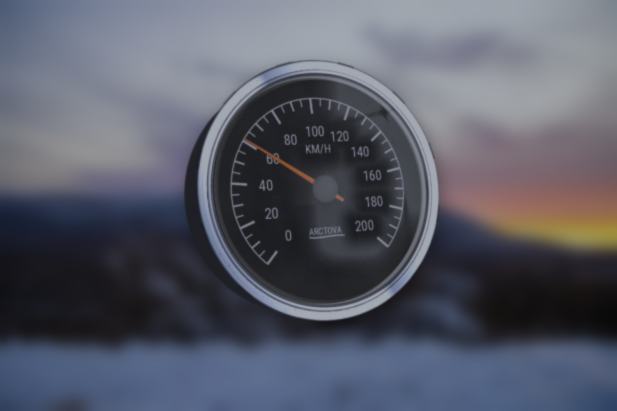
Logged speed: 60 (km/h)
